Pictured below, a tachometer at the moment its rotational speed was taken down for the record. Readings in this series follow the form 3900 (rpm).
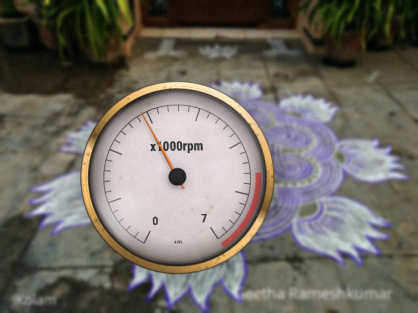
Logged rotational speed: 2900 (rpm)
